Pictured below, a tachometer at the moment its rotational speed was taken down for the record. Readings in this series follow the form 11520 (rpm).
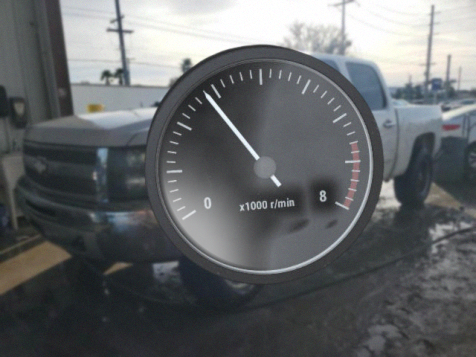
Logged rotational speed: 2800 (rpm)
